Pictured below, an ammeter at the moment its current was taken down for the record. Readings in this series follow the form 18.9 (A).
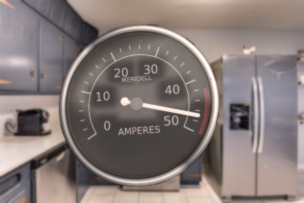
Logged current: 47 (A)
